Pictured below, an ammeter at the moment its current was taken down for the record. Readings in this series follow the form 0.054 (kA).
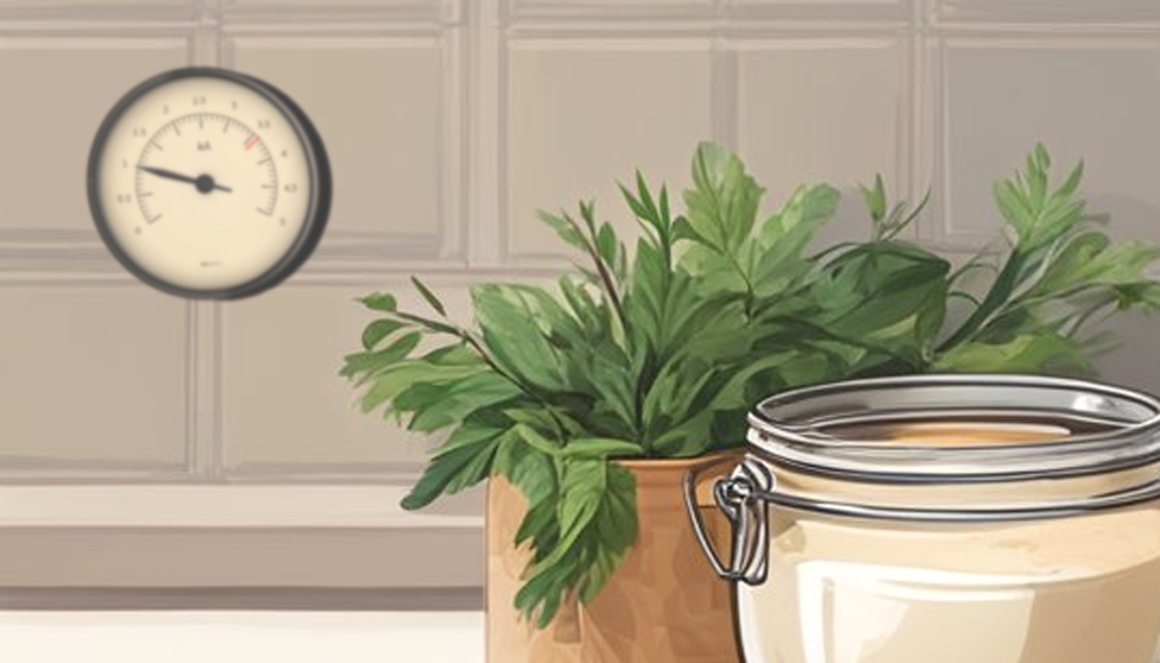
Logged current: 1 (kA)
